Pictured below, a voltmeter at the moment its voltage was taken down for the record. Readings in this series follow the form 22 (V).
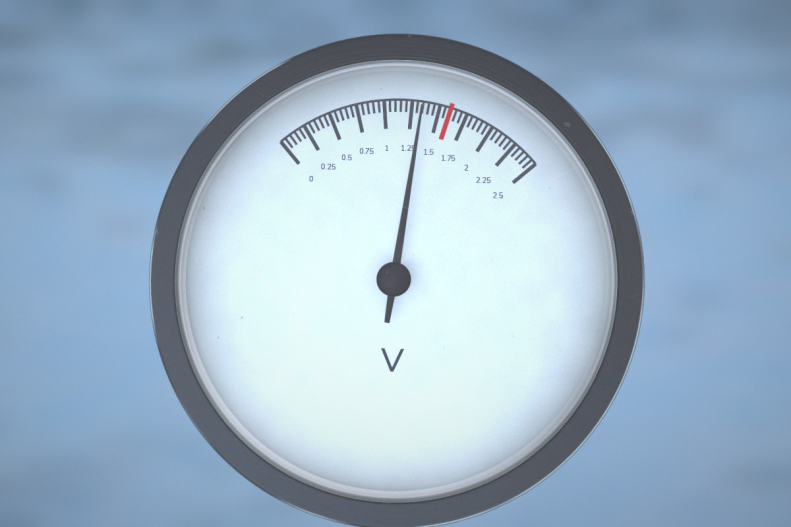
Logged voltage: 1.35 (V)
